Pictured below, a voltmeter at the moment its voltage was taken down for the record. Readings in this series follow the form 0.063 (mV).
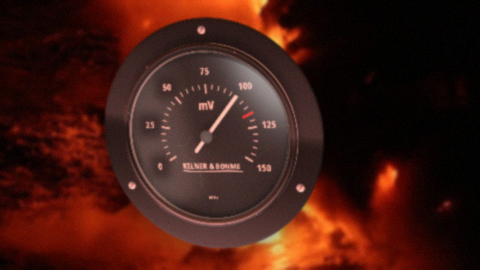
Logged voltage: 100 (mV)
